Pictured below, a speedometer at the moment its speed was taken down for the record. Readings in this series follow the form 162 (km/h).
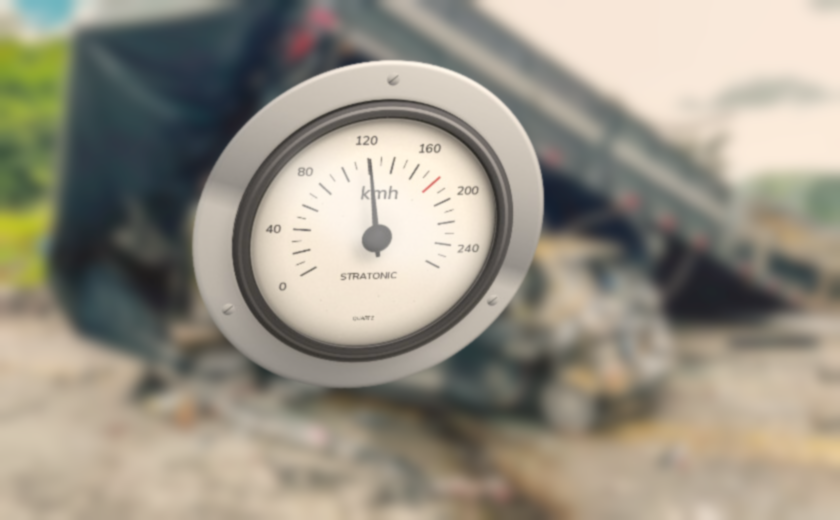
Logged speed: 120 (km/h)
